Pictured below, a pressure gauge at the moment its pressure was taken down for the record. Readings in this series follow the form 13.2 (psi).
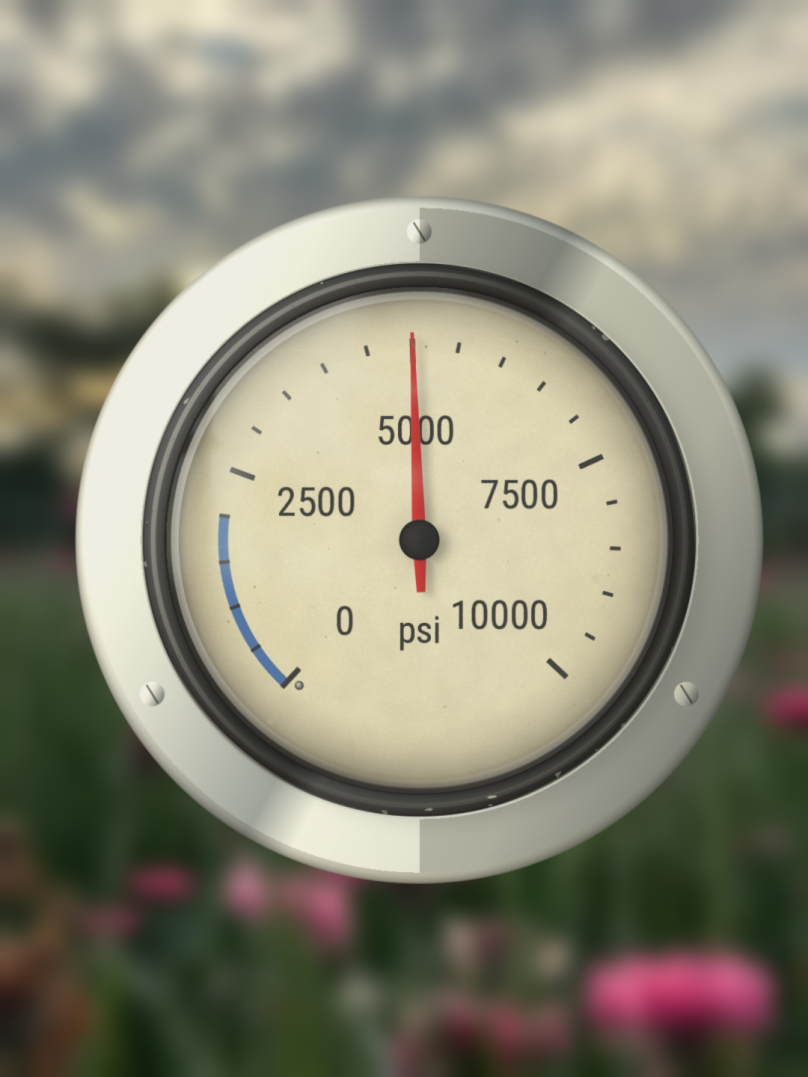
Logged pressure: 5000 (psi)
